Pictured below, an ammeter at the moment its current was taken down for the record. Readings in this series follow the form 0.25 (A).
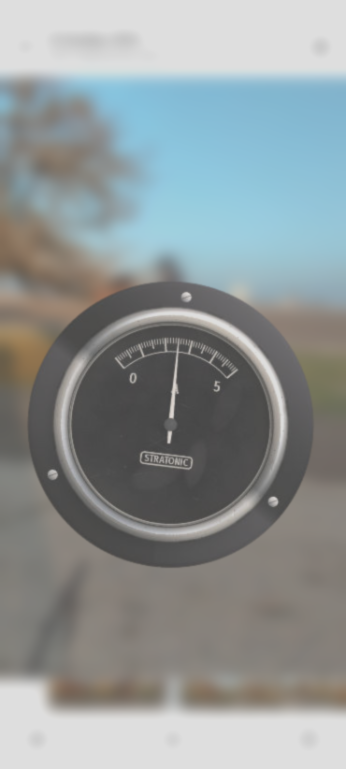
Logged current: 2.5 (A)
